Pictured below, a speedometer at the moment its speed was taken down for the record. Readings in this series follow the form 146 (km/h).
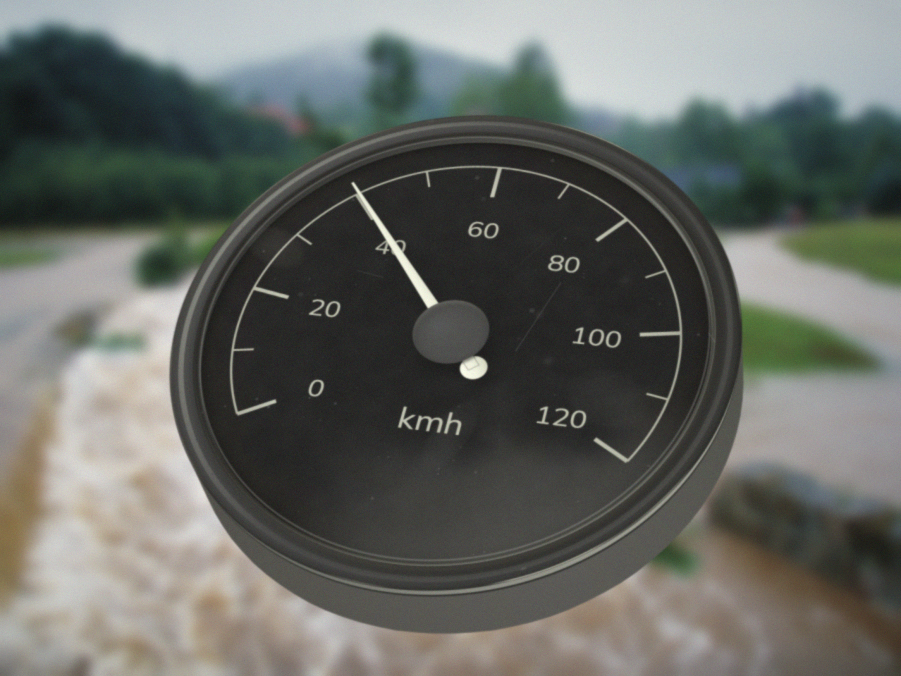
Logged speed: 40 (km/h)
